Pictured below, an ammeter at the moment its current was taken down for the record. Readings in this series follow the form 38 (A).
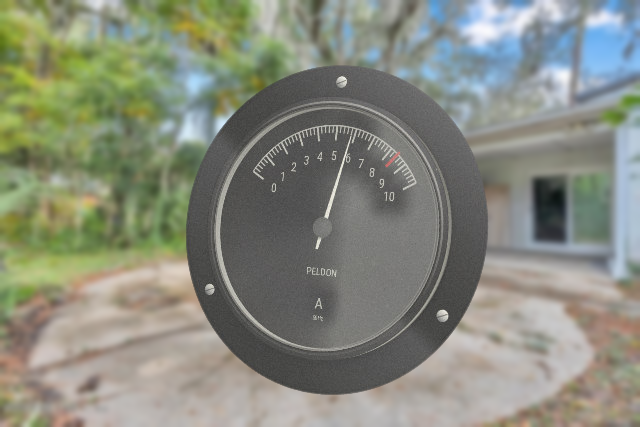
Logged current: 6 (A)
